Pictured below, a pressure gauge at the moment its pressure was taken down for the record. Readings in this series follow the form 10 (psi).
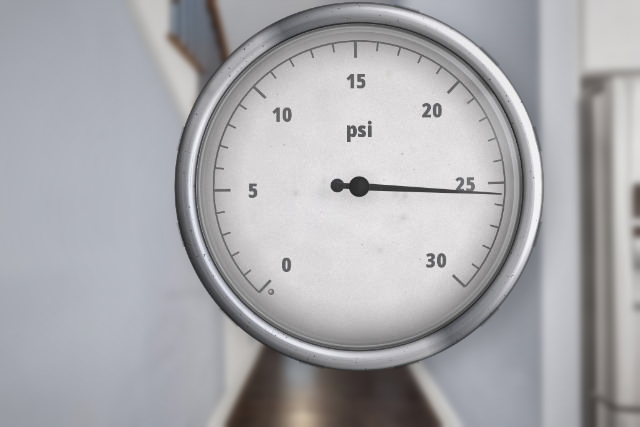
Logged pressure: 25.5 (psi)
